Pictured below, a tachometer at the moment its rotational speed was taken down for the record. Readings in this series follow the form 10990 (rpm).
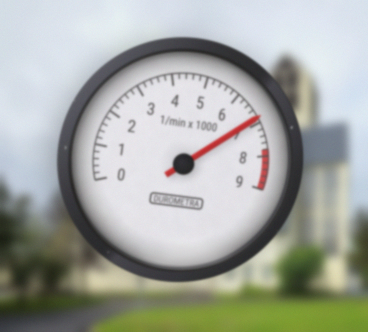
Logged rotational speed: 6800 (rpm)
